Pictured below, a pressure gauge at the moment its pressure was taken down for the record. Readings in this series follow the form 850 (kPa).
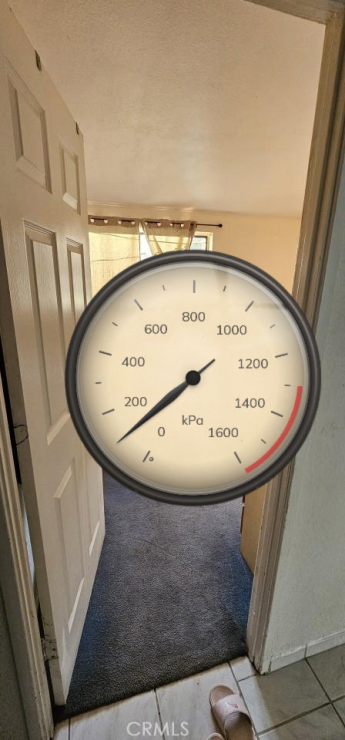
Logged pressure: 100 (kPa)
